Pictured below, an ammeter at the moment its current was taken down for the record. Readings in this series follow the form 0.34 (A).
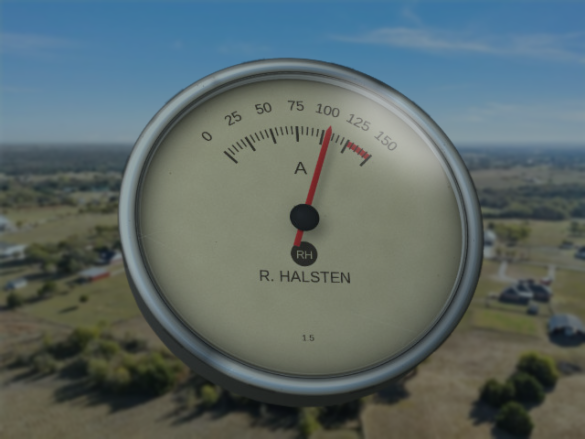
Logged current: 105 (A)
